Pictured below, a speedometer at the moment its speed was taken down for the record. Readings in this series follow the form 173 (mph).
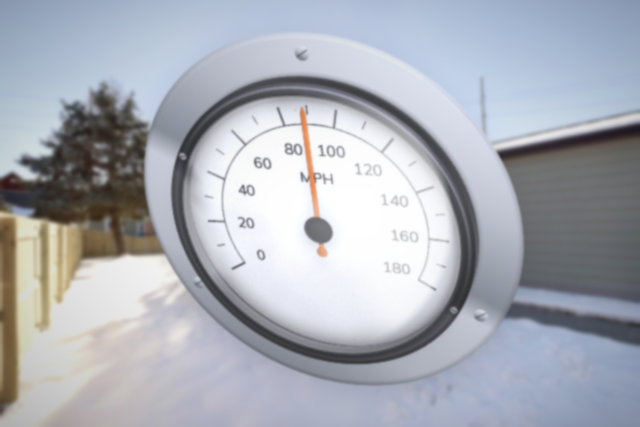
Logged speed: 90 (mph)
